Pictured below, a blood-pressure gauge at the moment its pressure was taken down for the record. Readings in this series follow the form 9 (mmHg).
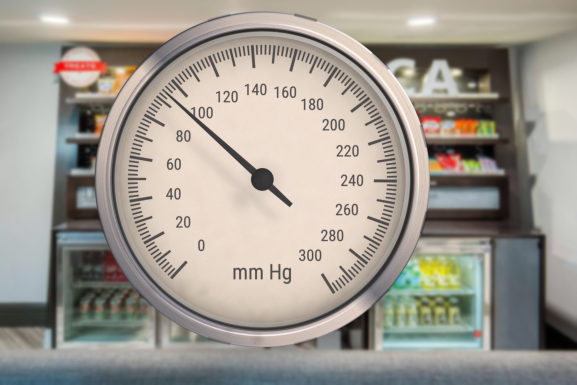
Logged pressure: 94 (mmHg)
